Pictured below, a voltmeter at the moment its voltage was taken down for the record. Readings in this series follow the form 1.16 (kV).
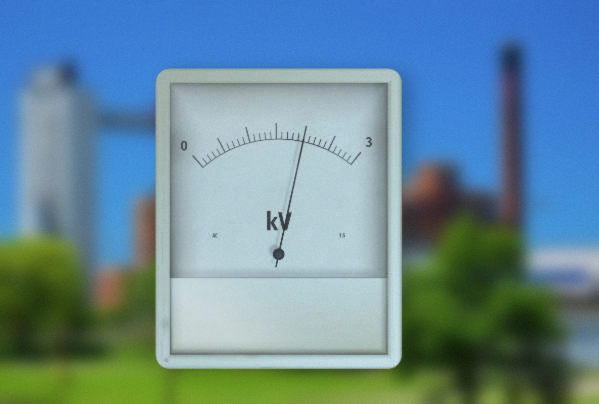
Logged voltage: 2 (kV)
